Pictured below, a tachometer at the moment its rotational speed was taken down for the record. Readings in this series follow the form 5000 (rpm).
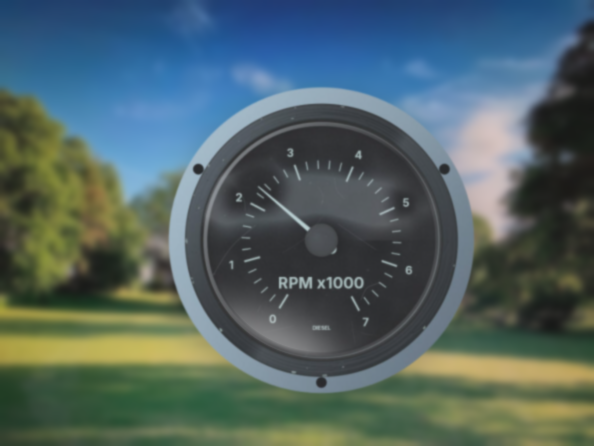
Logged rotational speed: 2300 (rpm)
